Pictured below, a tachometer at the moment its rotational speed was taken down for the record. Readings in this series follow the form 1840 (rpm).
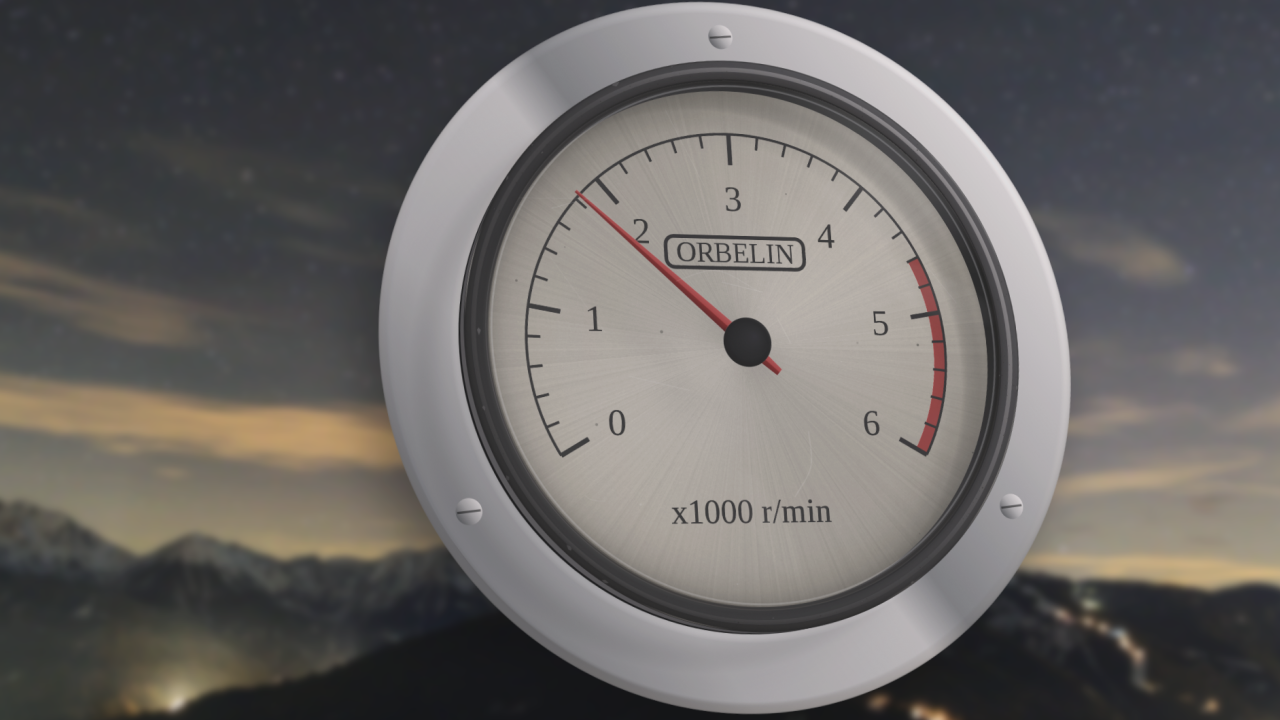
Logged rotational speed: 1800 (rpm)
